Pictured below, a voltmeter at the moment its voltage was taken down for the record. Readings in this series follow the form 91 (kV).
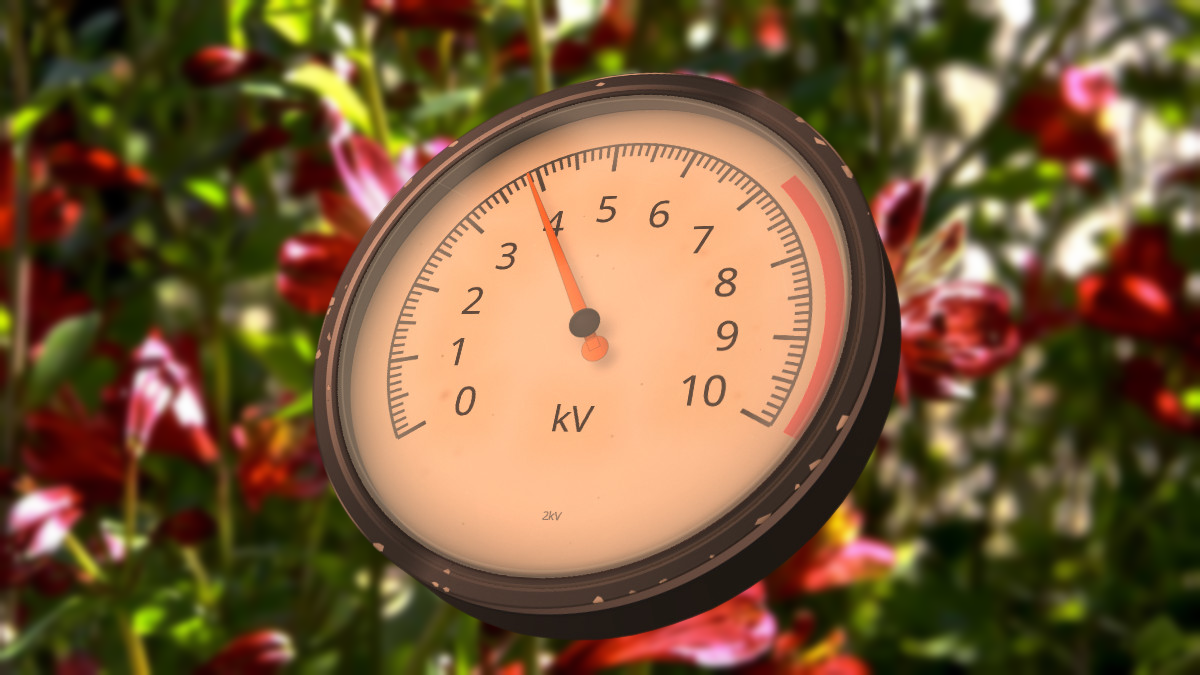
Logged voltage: 3.9 (kV)
